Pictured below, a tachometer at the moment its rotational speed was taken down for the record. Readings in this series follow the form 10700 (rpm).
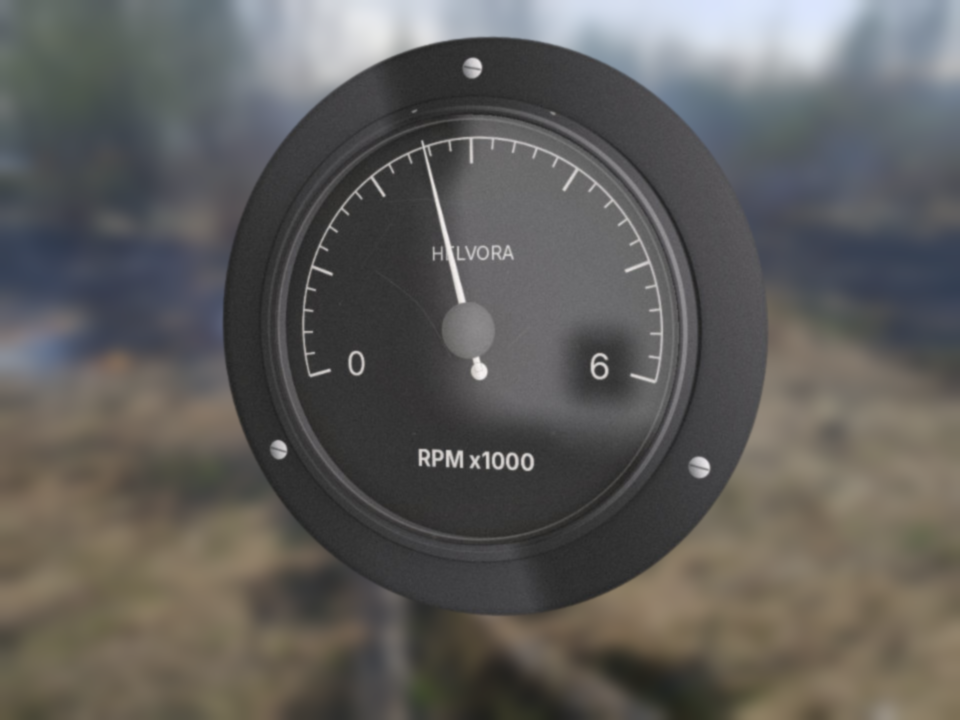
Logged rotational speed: 2600 (rpm)
